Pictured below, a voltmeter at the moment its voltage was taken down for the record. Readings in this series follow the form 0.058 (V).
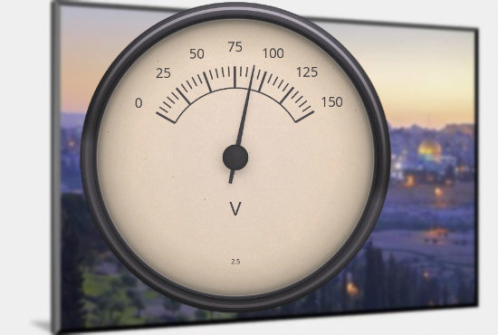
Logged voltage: 90 (V)
